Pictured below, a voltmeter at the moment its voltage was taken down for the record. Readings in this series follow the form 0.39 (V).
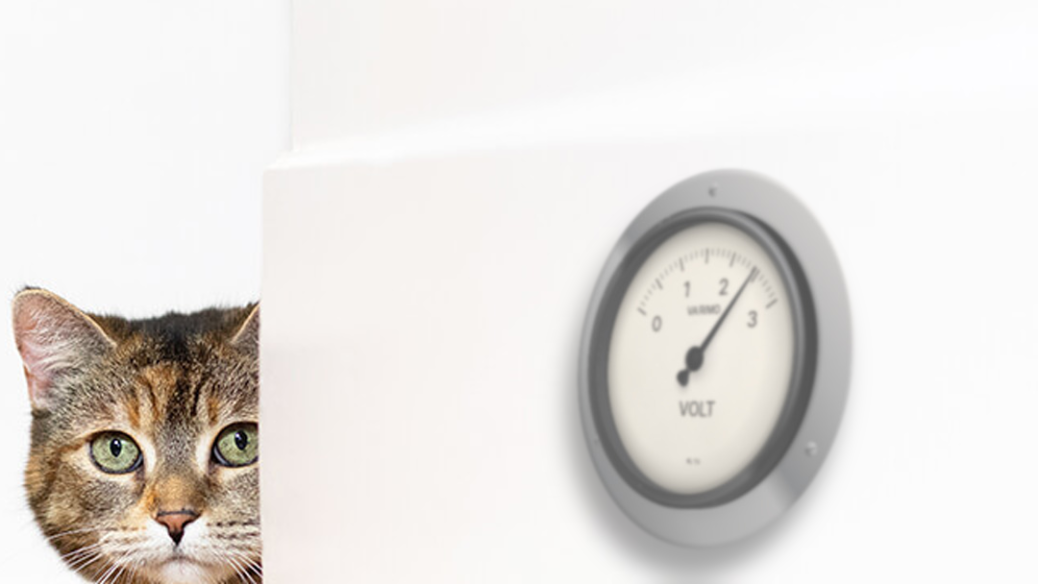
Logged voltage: 2.5 (V)
